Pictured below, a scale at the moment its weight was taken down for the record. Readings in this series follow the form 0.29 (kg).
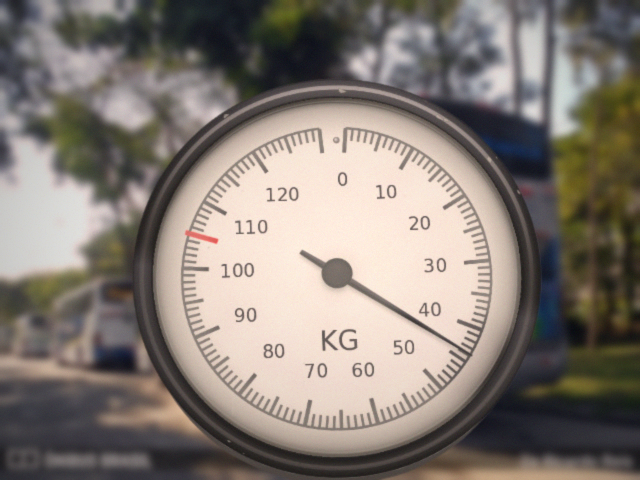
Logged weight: 44 (kg)
